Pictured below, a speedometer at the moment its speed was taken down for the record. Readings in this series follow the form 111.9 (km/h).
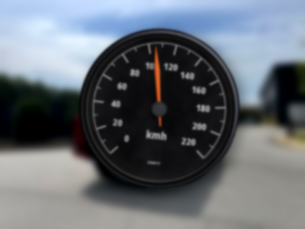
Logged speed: 105 (km/h)
